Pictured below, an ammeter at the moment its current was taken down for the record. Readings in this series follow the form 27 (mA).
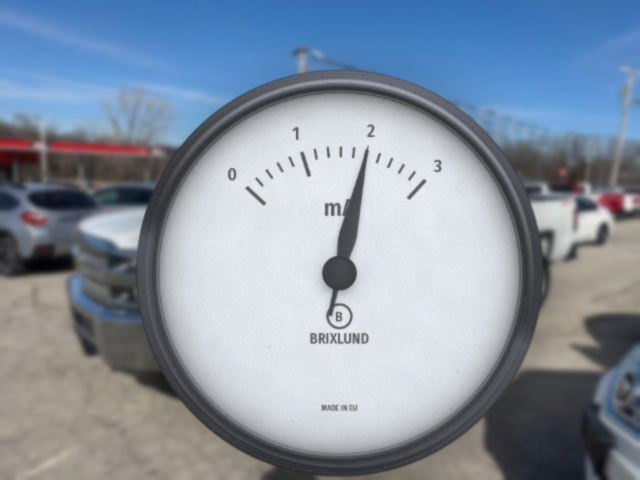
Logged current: 2 (mA)
